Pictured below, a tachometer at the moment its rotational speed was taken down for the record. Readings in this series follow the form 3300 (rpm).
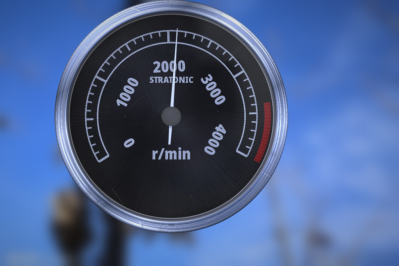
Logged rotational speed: 2100 (rpm)
